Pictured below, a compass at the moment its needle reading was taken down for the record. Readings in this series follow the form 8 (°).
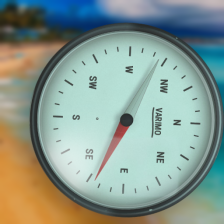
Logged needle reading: 115 (°)
